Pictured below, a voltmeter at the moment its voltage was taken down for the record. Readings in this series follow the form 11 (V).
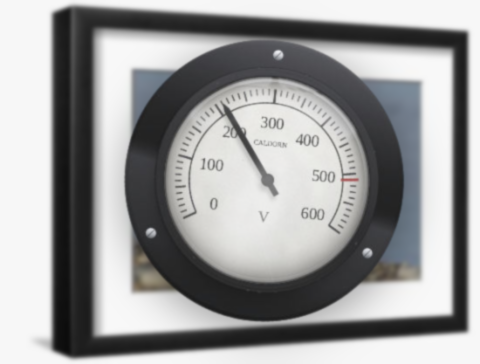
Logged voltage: 210 (V)
